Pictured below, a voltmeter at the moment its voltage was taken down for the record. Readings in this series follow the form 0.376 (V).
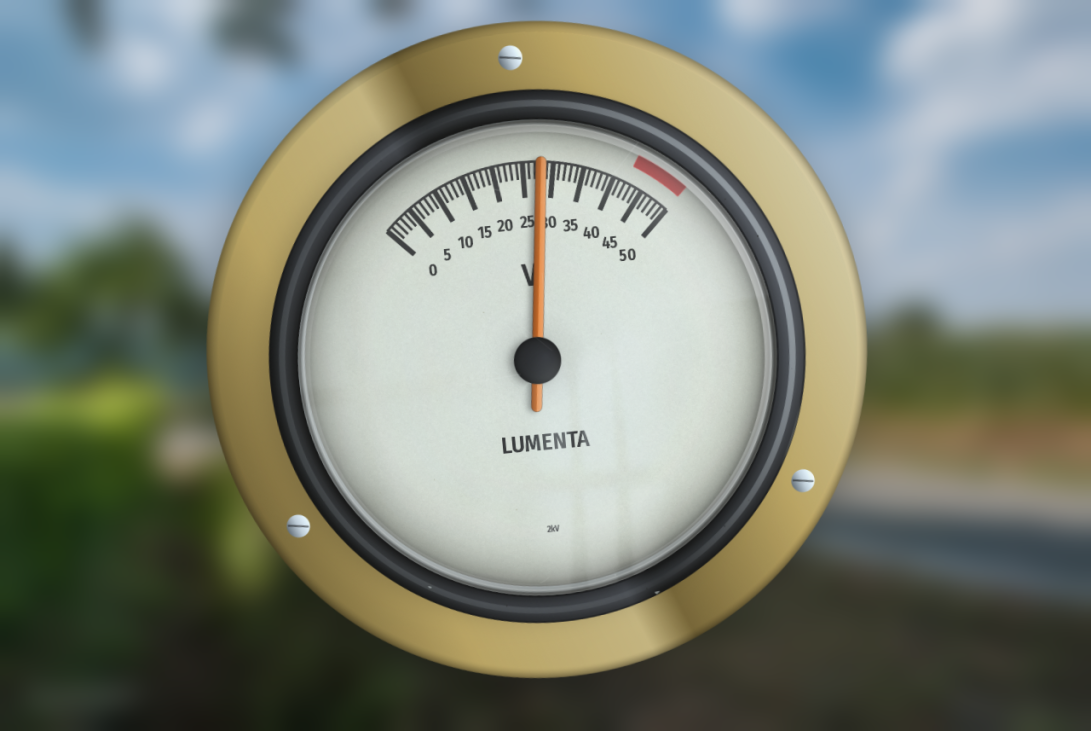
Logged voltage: 28 (V)
